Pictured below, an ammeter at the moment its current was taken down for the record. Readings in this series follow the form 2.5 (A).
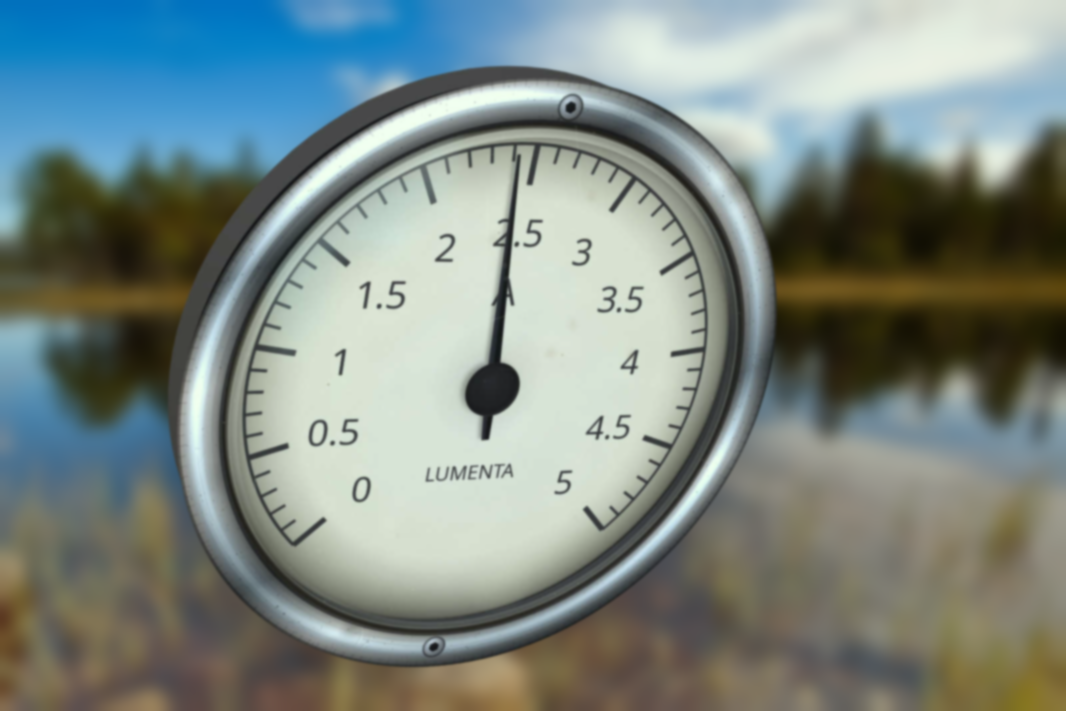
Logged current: 2.4 (A)
